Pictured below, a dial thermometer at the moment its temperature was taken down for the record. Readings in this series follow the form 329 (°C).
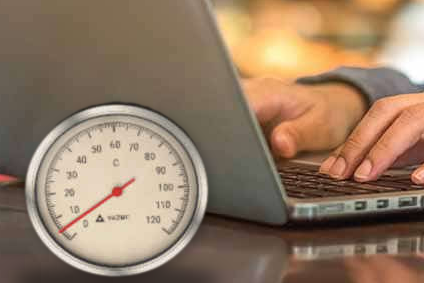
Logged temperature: 5 (°C)
